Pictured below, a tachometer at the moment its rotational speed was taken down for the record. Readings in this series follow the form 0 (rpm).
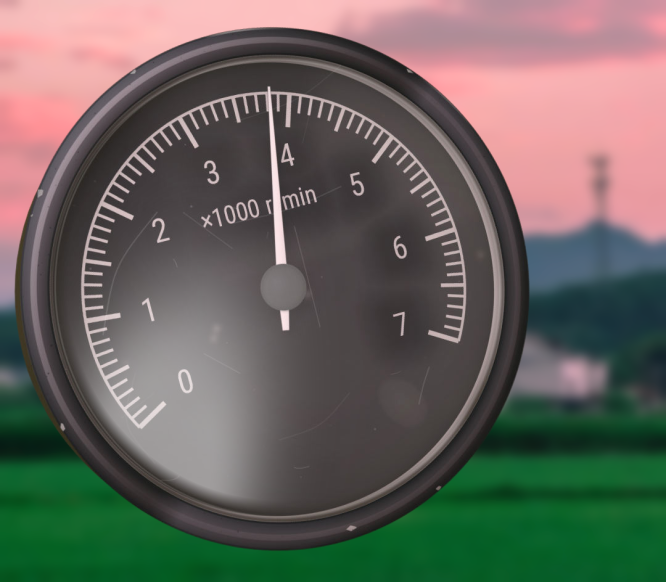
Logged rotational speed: 3800 (rpm)
